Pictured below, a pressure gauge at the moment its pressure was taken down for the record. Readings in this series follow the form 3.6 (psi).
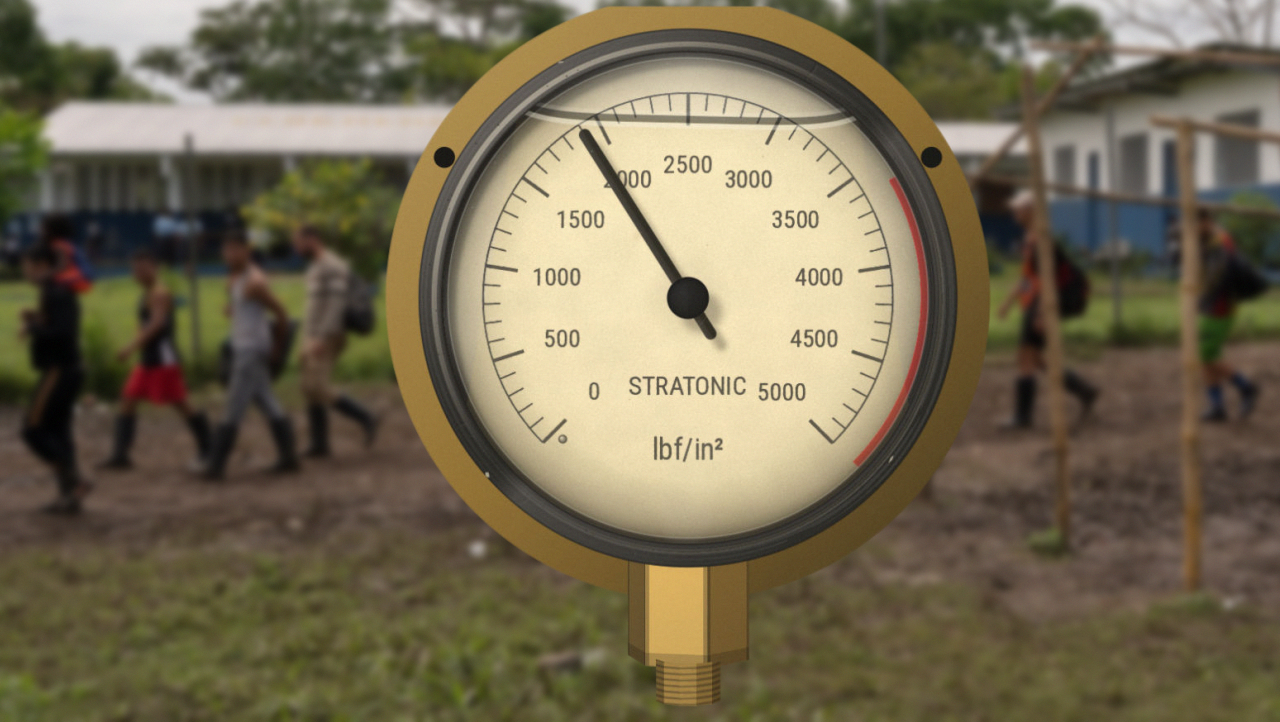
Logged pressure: 1900 (psi)
